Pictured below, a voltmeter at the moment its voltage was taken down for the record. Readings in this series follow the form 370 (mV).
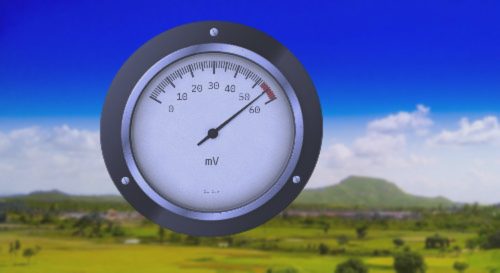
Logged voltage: 55 (mV)
